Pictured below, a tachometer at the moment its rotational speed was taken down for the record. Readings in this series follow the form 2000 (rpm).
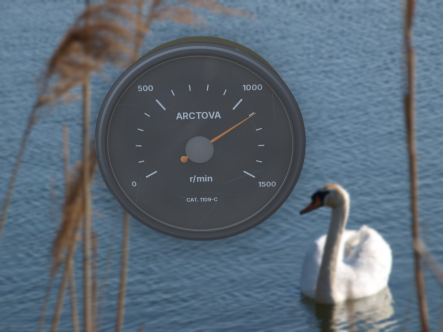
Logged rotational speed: 1100 (rpm)
